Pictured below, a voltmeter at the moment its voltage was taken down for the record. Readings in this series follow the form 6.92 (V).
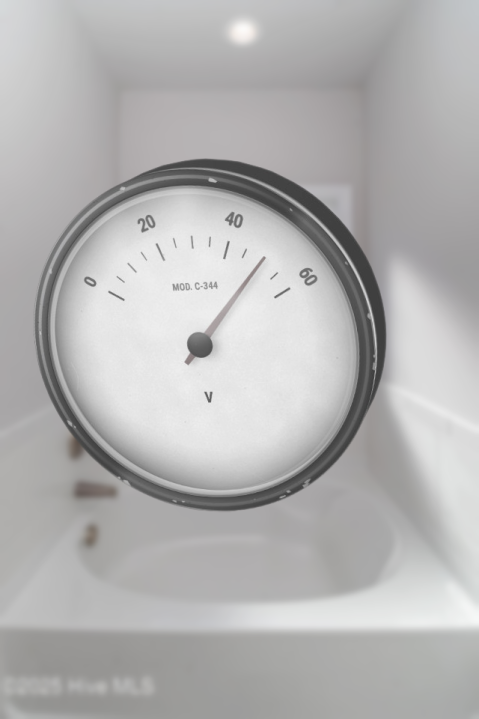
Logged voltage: 50 (V)
